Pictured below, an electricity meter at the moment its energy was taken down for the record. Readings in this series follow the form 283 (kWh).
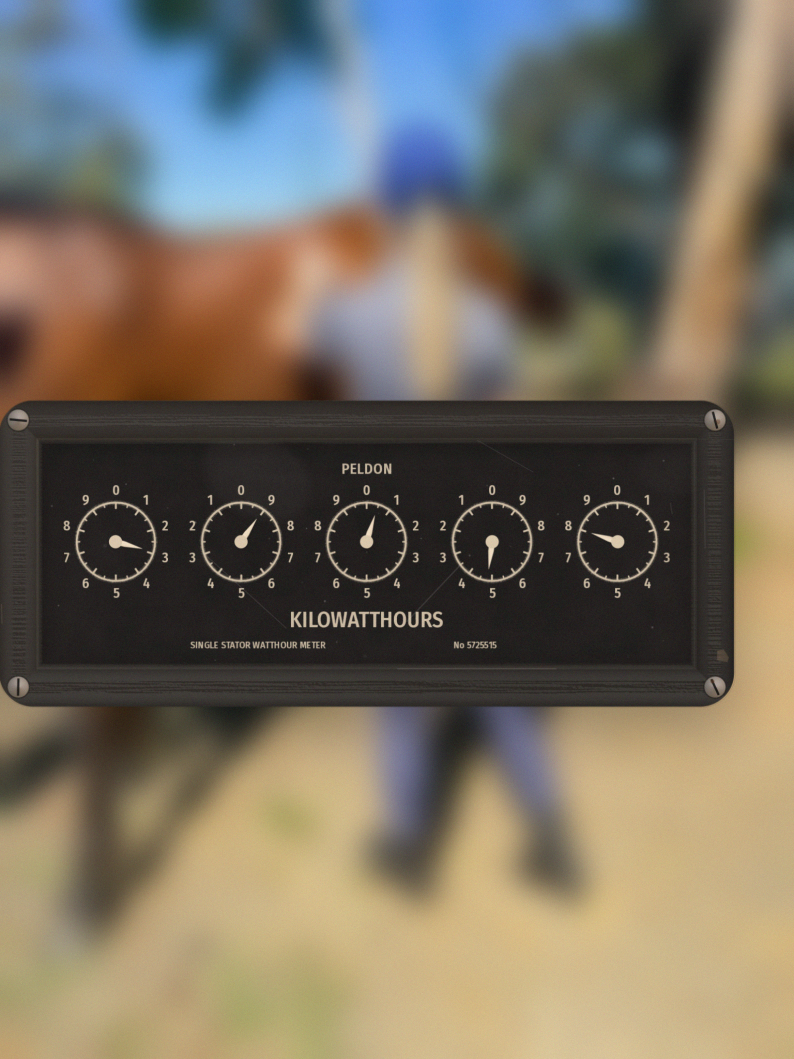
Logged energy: 29048 (kWh)
